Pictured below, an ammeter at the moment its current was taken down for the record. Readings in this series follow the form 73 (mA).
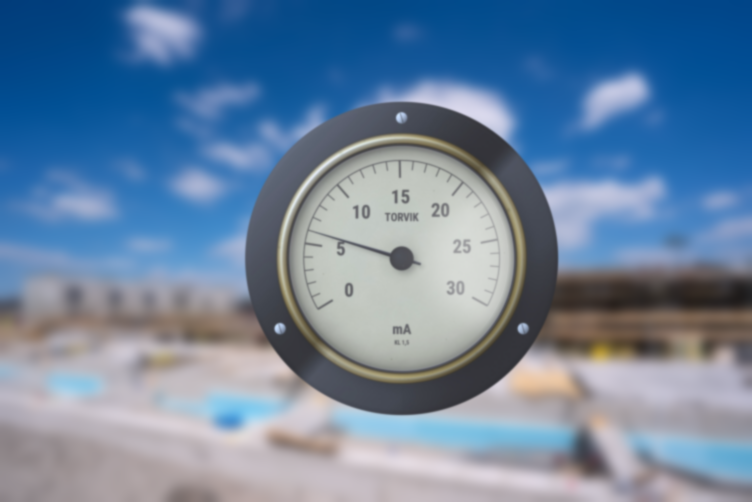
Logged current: 6 (mA)
